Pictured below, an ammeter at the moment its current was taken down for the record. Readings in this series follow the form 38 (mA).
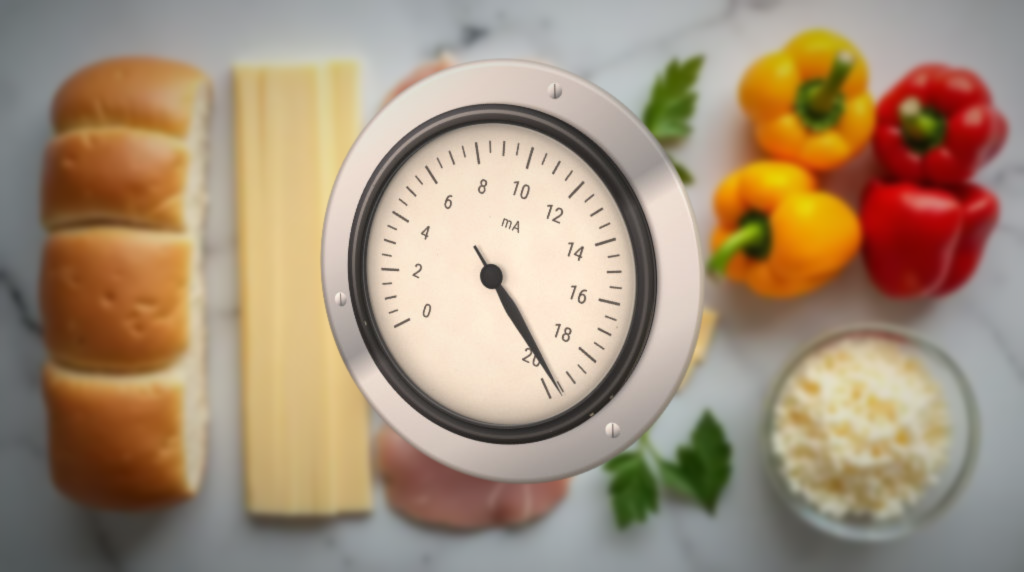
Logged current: 19.5 (mA)
